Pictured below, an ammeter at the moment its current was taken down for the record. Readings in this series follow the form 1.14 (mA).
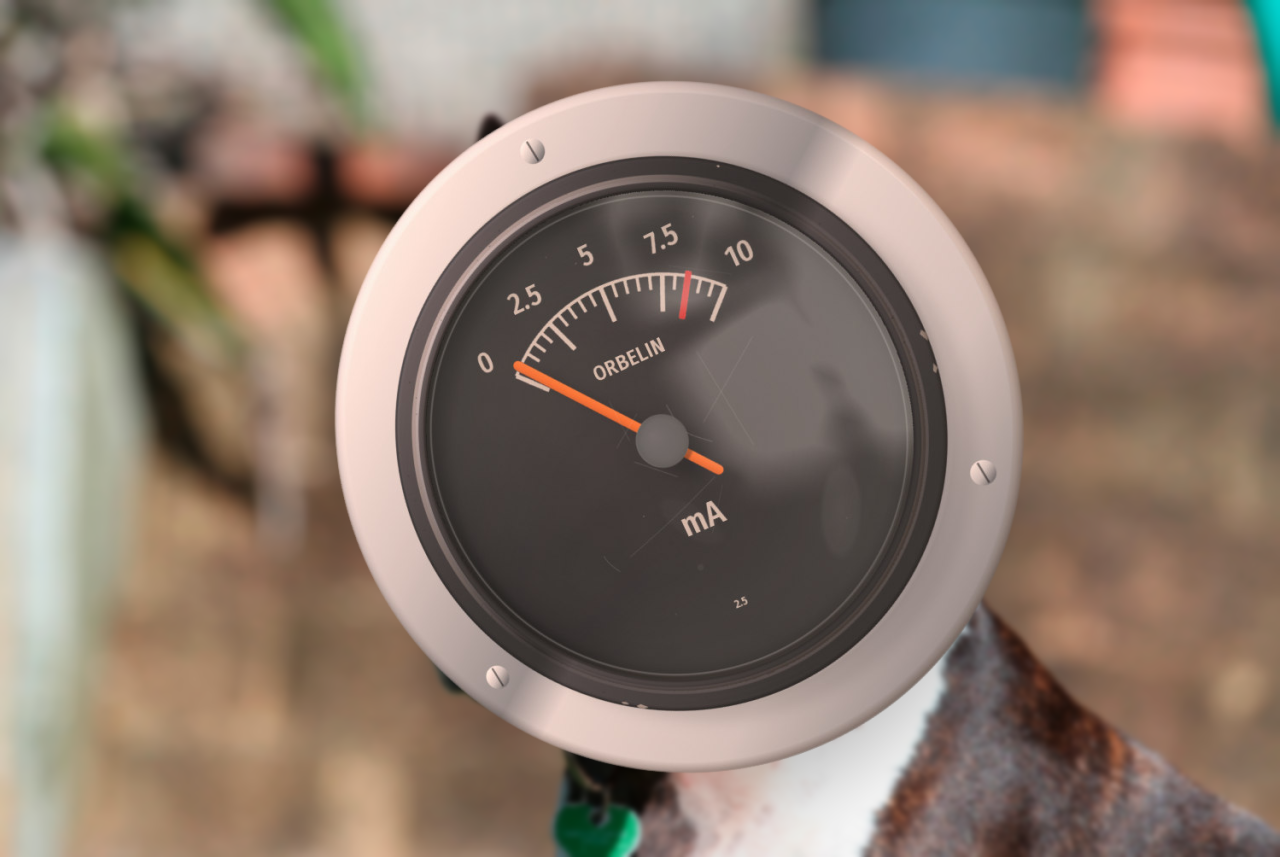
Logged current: 0.5 (mA)
